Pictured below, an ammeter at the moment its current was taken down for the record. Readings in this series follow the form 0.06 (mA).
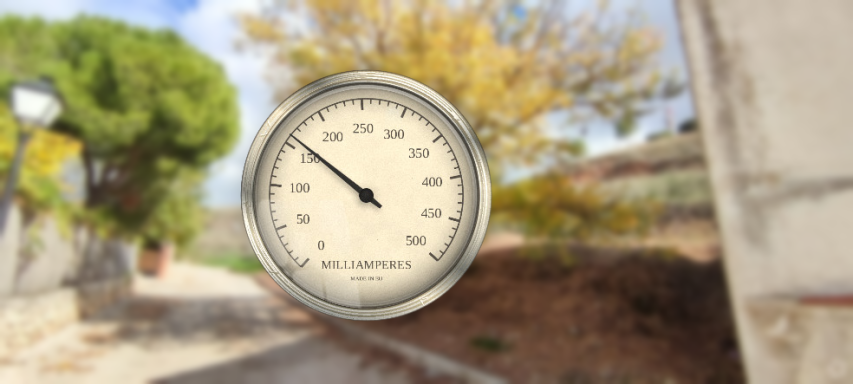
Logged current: 160 (mA)
